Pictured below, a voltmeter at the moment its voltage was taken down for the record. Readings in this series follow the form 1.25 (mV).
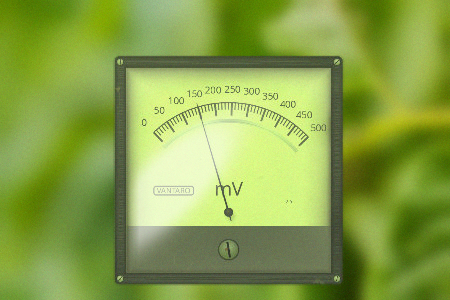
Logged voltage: 150 (mV)
